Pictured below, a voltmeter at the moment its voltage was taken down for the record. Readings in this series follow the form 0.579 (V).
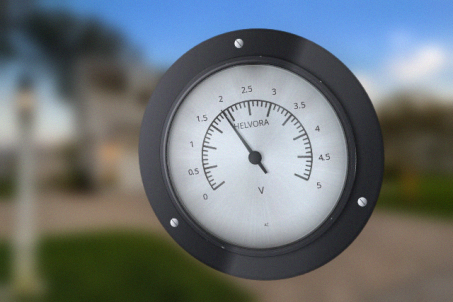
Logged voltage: 1.9 (V)
